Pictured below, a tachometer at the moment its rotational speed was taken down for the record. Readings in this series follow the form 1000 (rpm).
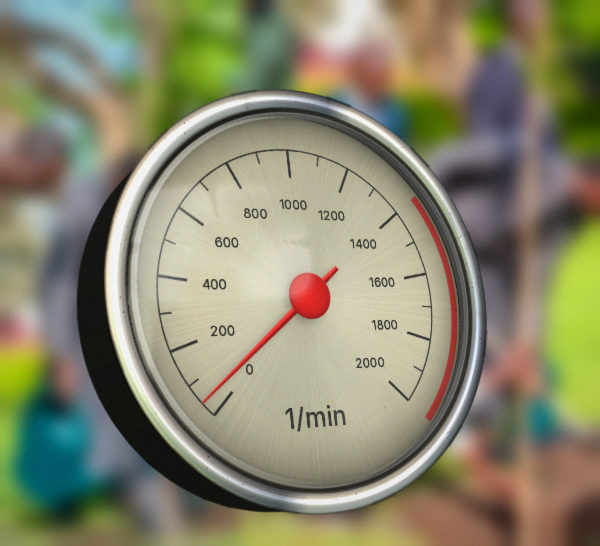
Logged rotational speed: 50 (rpm)
